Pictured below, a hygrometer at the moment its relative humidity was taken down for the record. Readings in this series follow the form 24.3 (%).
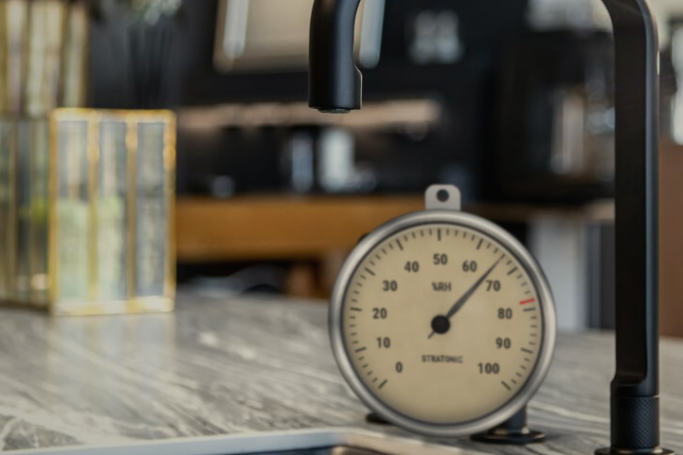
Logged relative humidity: 66 (%)
